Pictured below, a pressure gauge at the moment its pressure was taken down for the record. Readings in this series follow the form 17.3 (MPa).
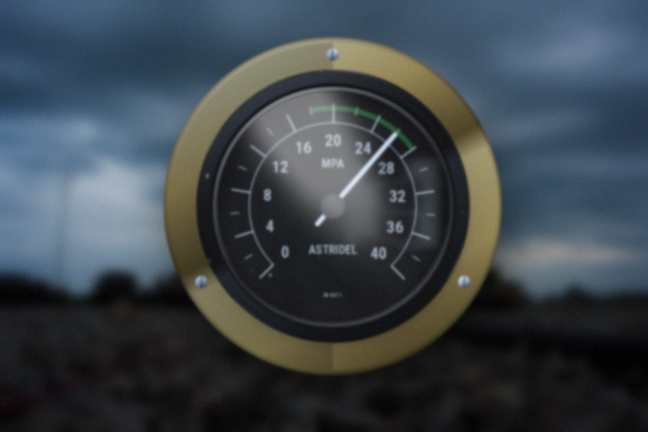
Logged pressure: 26 (MPa)
